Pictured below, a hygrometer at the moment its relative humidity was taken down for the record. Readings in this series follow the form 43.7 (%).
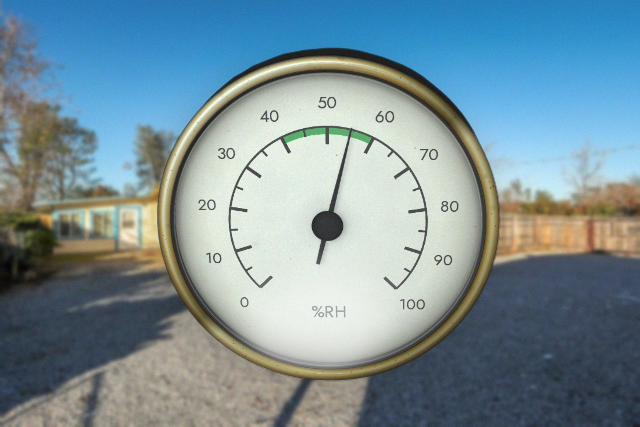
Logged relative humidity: 55 (%)
